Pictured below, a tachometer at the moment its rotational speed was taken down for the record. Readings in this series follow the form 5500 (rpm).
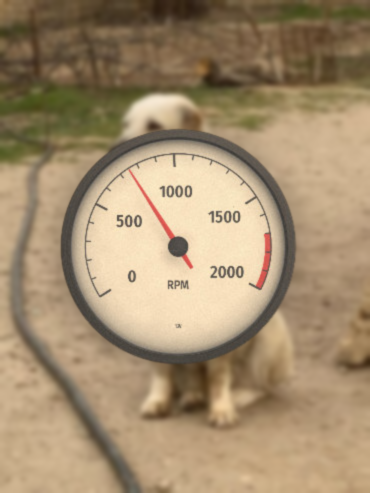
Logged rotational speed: 750 (rpm)
